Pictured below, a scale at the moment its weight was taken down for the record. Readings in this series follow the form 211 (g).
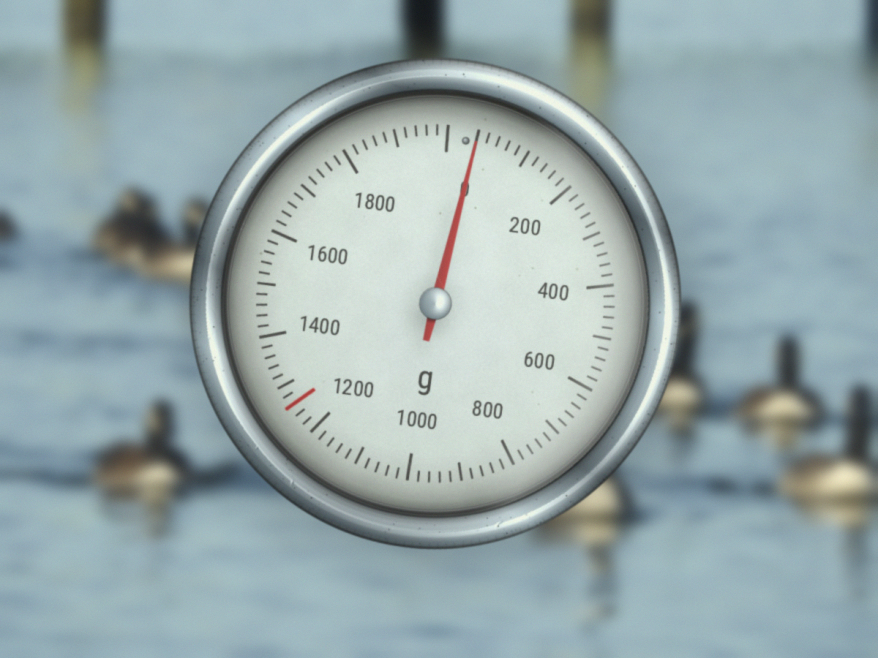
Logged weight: 0 (g)
